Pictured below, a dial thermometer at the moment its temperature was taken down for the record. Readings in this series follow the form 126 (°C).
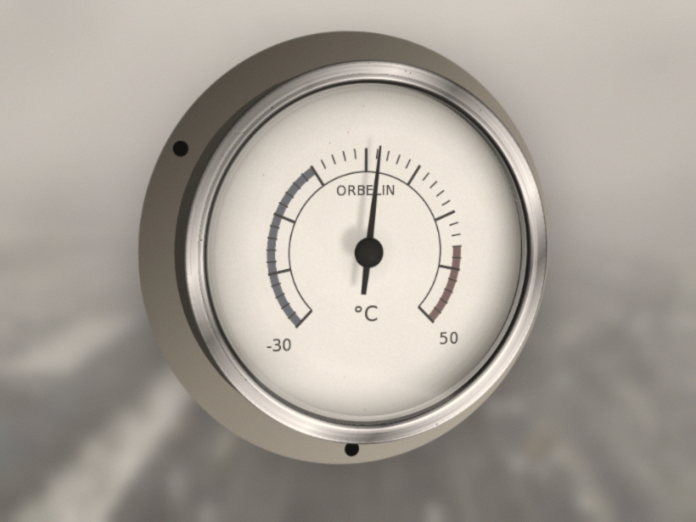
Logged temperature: 12 (°C)
